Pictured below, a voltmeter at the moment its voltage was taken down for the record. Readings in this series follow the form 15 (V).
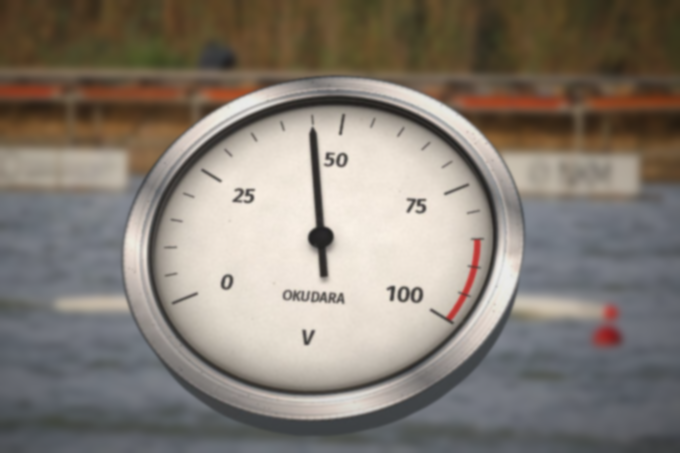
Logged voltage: 45 (V)
